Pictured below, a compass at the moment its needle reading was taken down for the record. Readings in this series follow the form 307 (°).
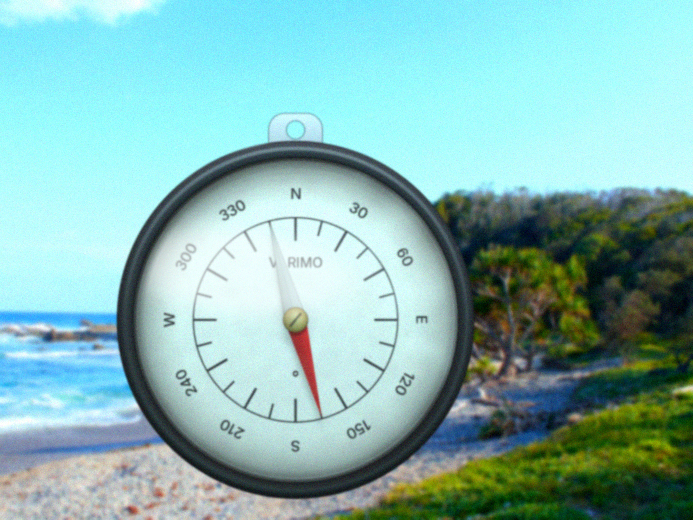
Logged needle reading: 165 (°)
